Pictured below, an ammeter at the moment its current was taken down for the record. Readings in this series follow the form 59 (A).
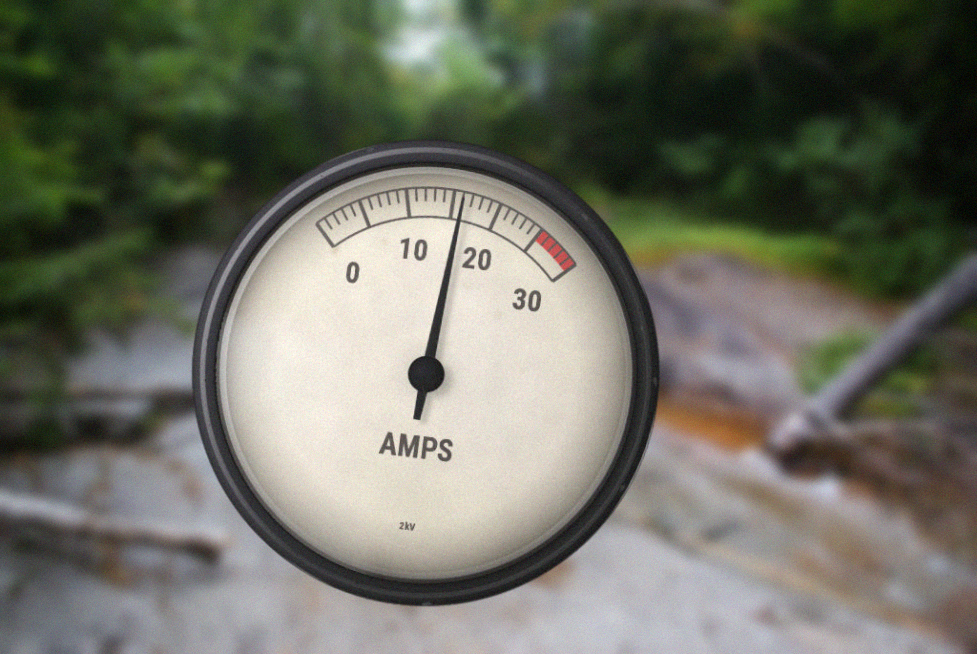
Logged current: 16 (A)
